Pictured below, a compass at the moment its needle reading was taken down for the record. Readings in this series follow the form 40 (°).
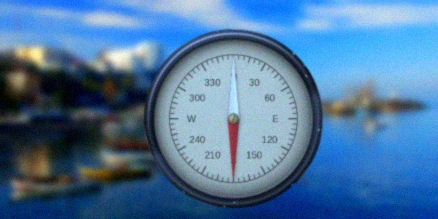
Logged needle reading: 180 (°)
